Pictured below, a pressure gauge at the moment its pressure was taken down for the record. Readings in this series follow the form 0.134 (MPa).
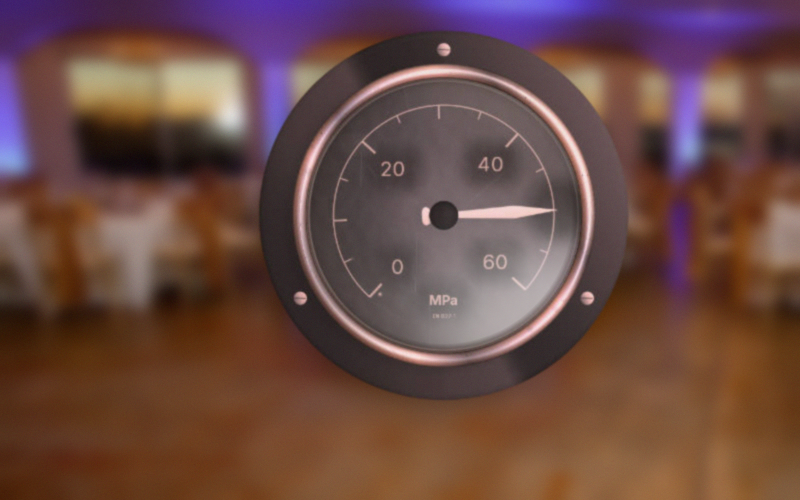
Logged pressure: 50 (MPa)
